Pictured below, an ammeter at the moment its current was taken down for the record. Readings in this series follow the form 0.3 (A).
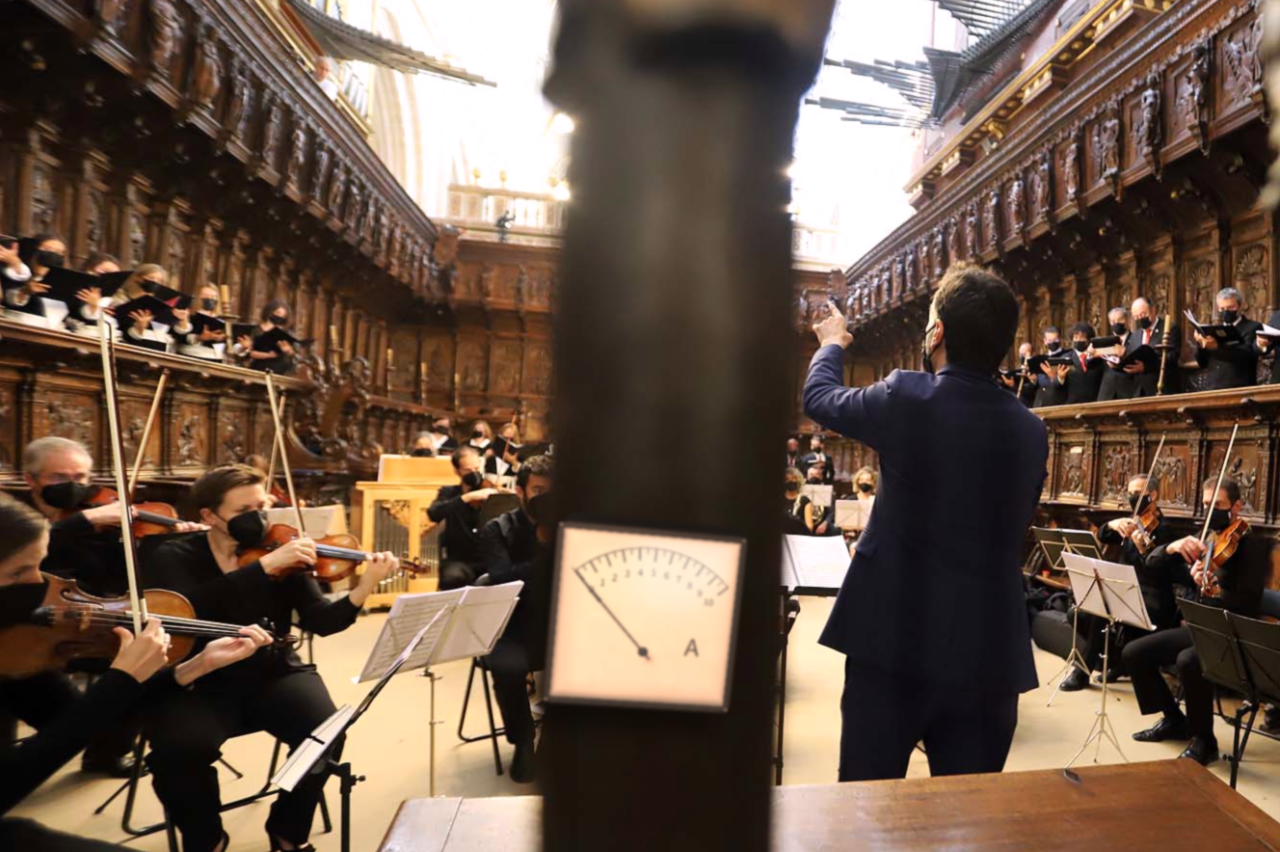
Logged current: 0 (A)
